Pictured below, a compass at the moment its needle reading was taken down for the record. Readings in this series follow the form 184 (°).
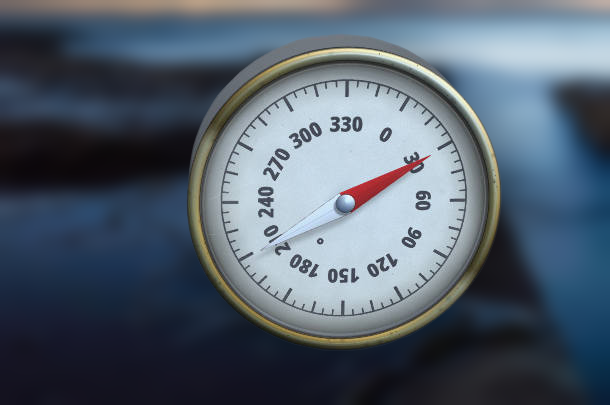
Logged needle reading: 30 (°)
